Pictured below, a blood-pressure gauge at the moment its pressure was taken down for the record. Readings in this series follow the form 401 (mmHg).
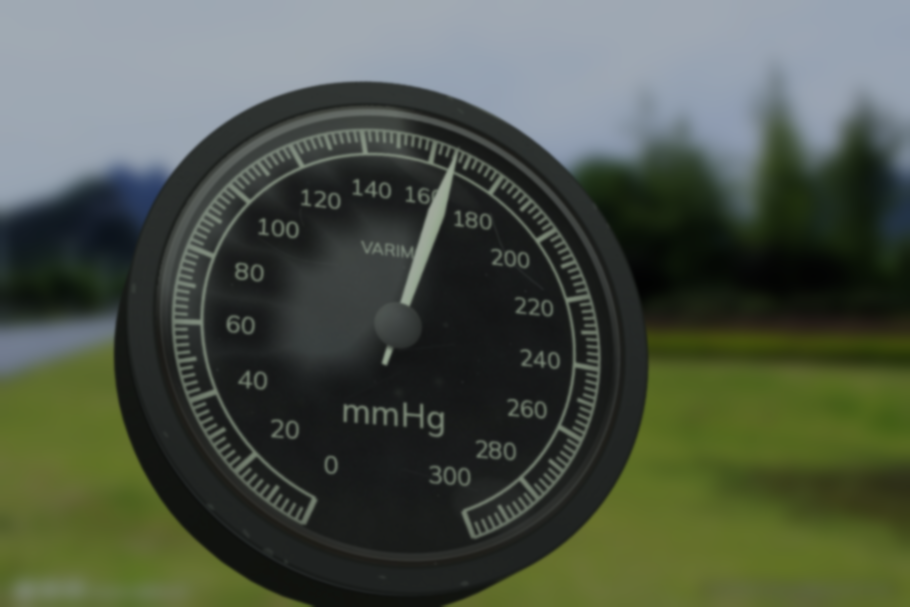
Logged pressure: 166 (mmHg)
